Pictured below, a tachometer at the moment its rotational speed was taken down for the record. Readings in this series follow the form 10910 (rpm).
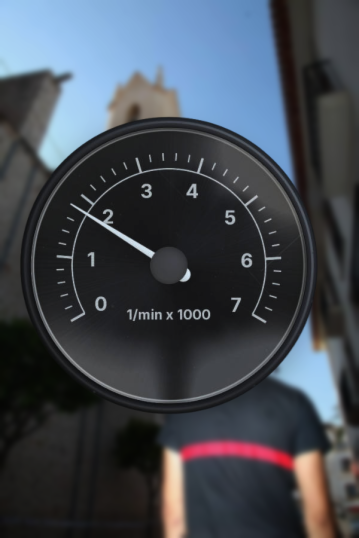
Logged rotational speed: 1800 (rpm)
